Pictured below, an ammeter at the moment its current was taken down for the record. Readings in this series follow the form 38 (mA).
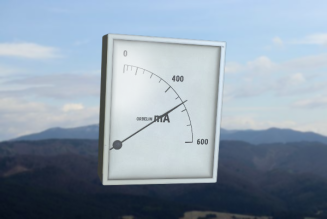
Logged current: 475 (mA)
